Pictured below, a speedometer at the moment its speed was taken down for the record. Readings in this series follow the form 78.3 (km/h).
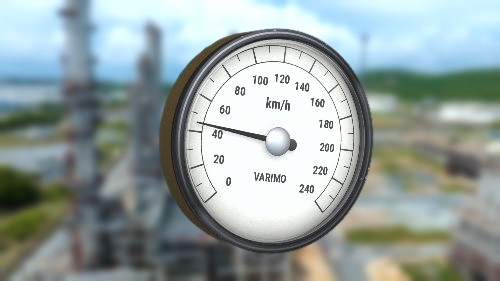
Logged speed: 45 (km/h)
